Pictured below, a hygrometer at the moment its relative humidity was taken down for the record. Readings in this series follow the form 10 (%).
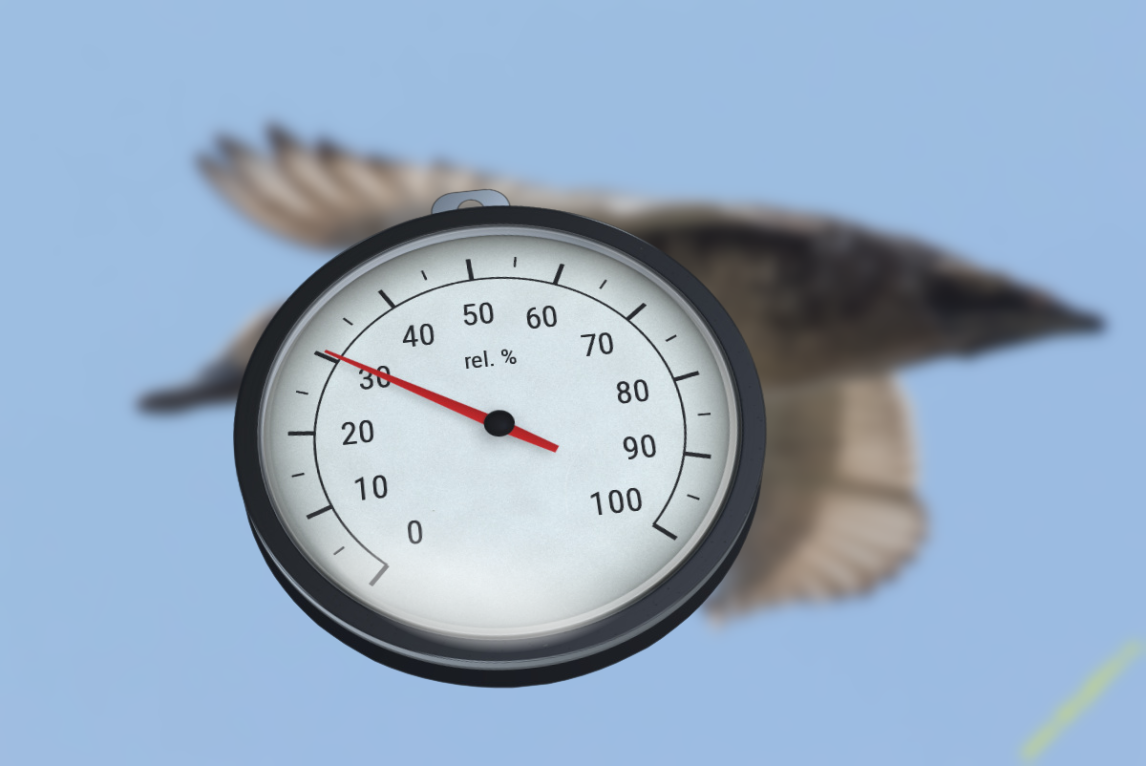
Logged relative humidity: 30 (%)
